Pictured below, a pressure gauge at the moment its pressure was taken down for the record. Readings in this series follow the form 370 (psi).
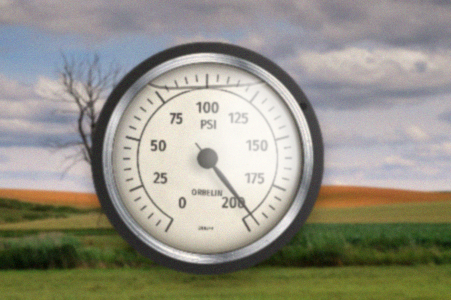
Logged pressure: 195 (psi)
